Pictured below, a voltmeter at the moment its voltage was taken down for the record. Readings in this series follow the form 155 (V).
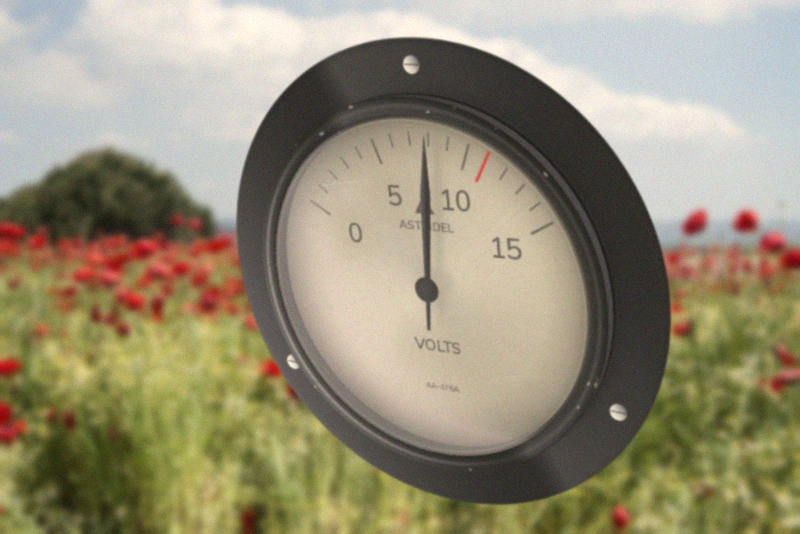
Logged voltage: 8 (V)
